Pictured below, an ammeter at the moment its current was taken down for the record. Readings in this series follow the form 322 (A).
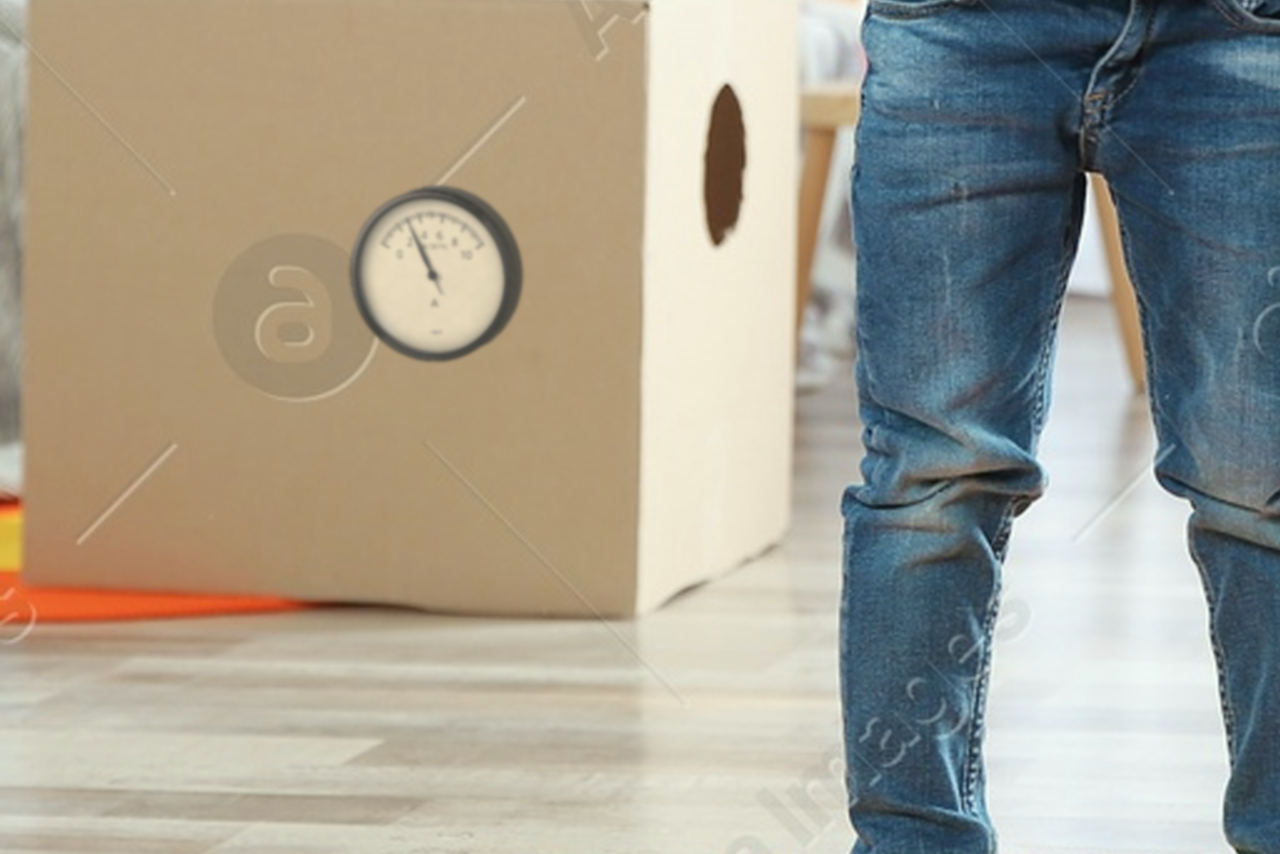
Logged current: 3 (A)
